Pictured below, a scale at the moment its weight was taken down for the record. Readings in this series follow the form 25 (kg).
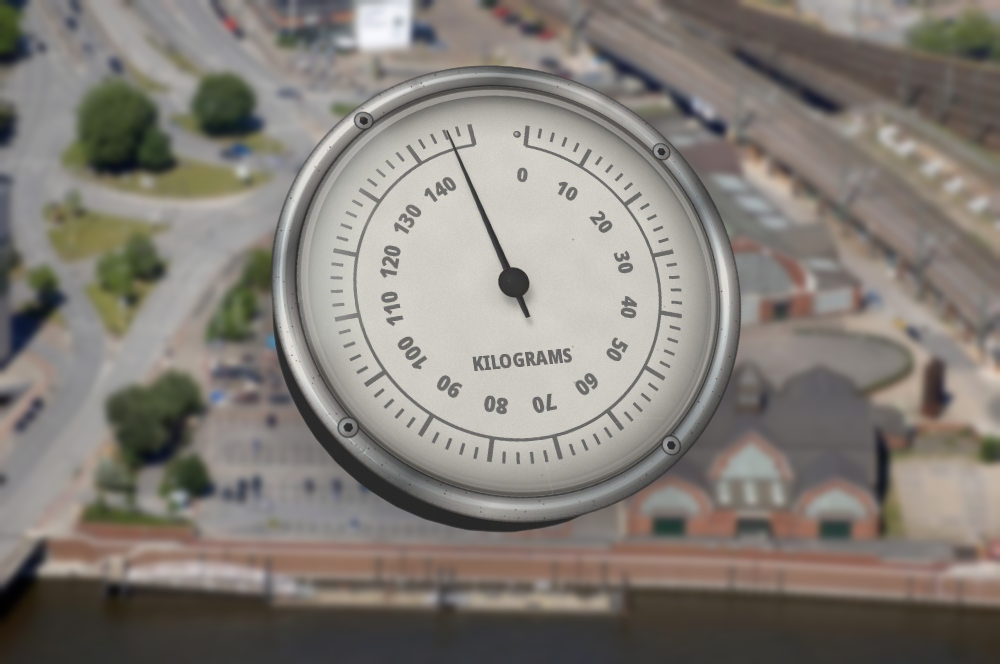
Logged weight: 146 (kg)
